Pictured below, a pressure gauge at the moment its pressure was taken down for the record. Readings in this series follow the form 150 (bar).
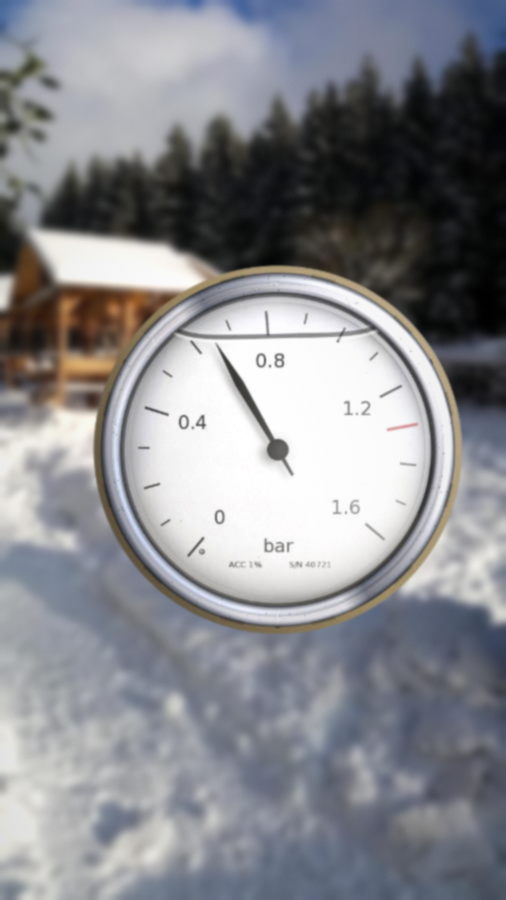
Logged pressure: 0.65 (bar)
